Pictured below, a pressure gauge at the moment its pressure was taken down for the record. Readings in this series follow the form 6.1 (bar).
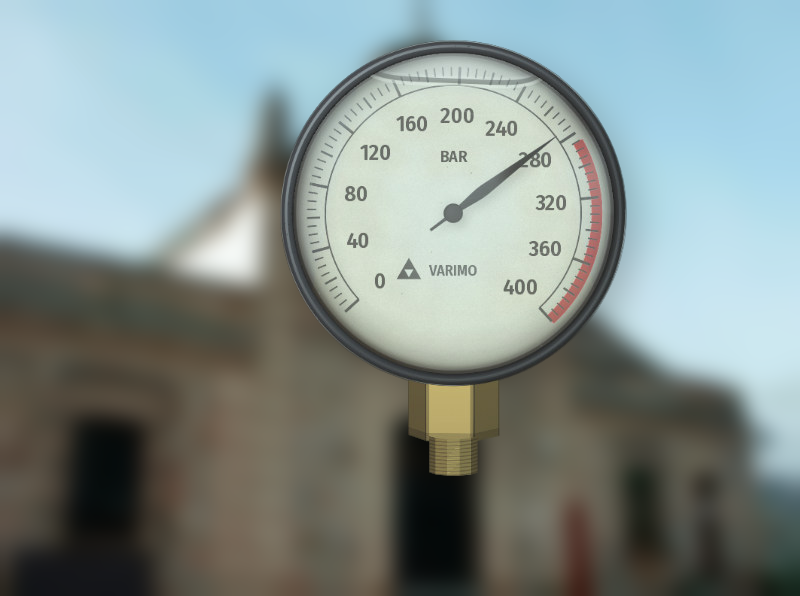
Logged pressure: 275 (bar)
